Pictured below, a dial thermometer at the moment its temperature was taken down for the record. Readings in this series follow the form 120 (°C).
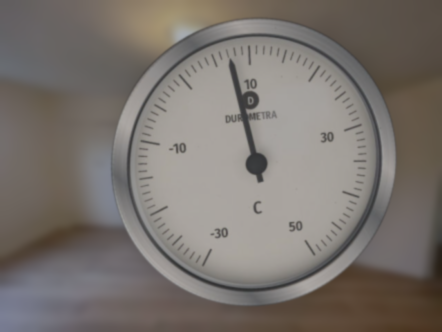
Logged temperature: 7 (°C)
